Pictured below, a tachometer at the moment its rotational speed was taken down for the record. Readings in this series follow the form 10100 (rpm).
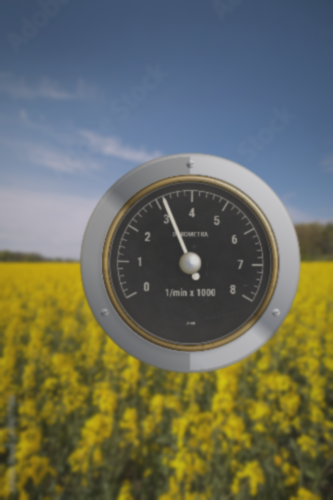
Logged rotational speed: 3200 (rpm)
